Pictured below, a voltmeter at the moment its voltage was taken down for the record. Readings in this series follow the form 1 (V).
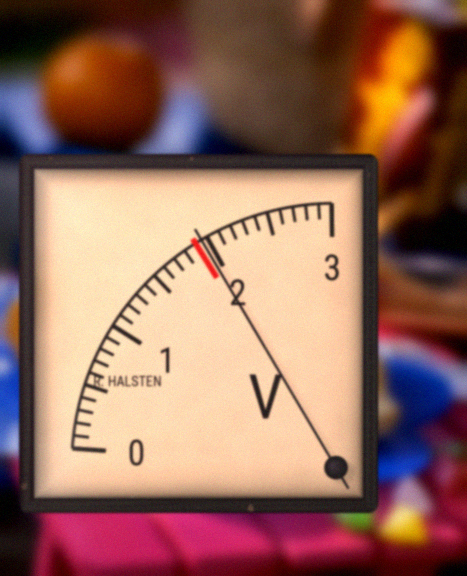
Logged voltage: 1.95 (V)
